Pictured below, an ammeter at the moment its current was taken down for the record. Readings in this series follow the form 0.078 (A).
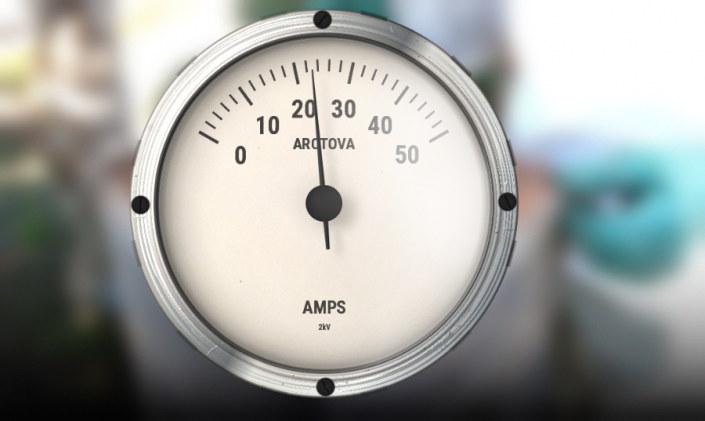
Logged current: 23 (A)
